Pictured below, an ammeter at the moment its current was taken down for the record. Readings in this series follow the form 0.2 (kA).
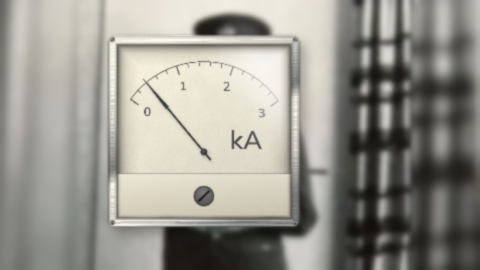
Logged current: 0.4 (kA)
